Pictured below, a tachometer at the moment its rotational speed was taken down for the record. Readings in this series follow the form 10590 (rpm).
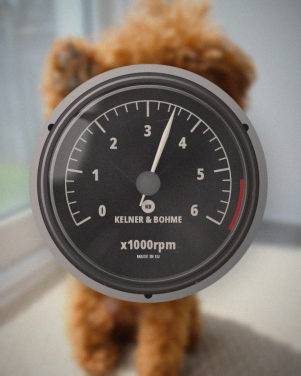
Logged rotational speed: 3500 (rpm)
